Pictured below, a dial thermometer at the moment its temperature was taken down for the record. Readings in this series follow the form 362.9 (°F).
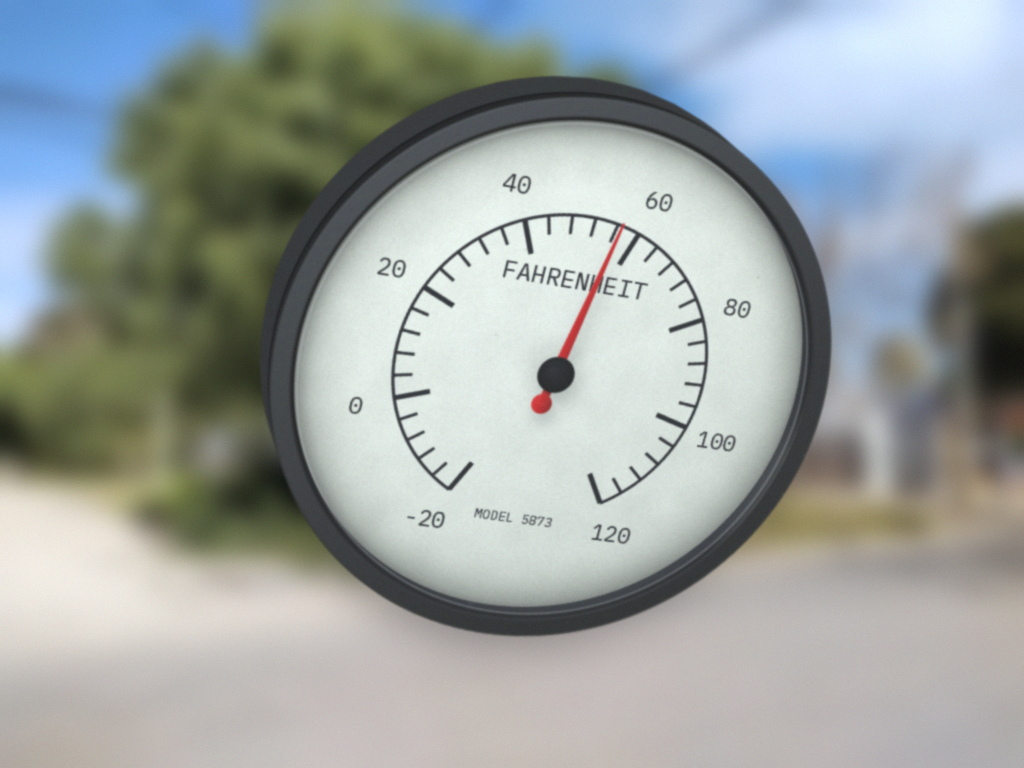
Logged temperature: 56 (°F)
